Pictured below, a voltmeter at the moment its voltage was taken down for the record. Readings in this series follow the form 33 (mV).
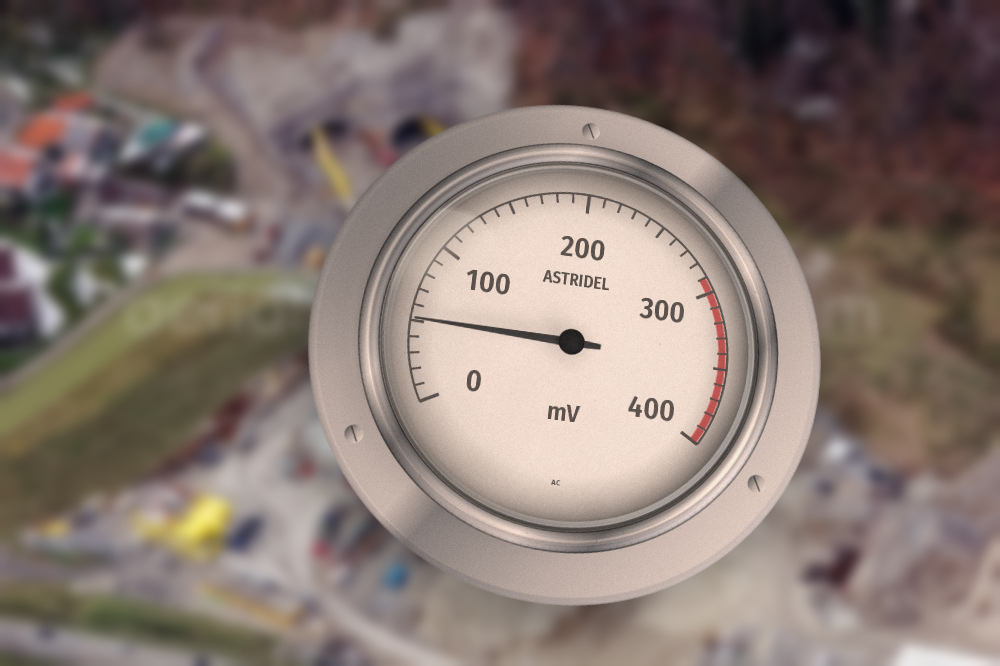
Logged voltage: 50 (mV)
